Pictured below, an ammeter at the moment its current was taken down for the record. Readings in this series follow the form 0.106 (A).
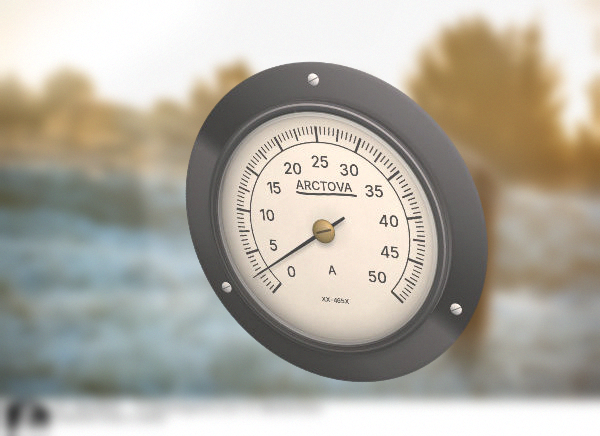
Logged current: 2.5 (A)
